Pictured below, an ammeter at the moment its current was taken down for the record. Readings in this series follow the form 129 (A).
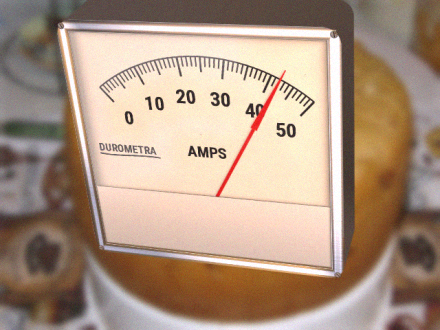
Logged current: 42 (A)
